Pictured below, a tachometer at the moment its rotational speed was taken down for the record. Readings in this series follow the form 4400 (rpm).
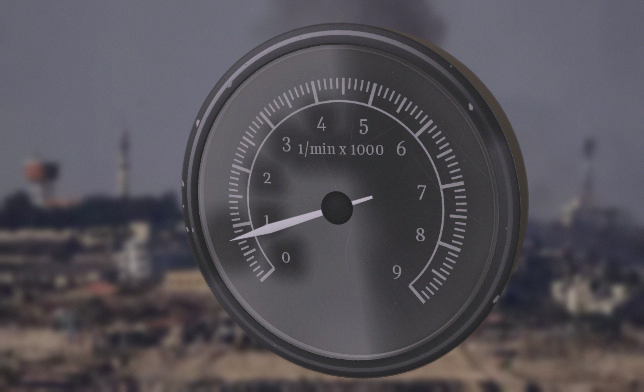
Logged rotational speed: 800 (rpm)
